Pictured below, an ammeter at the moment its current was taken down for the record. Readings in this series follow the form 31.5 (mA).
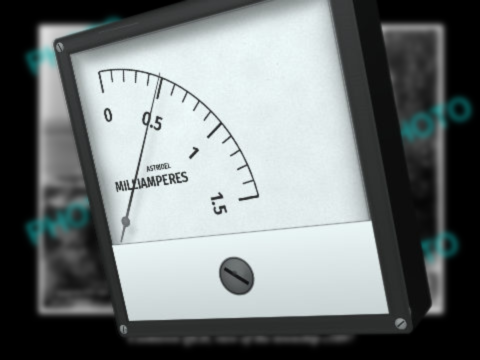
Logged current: 0.5 (mA)
